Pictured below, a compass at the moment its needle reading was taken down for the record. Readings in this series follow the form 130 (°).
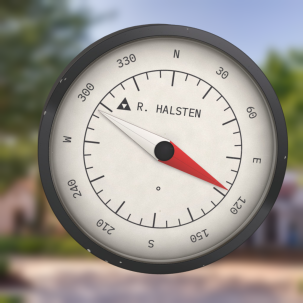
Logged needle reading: 115 (°)
